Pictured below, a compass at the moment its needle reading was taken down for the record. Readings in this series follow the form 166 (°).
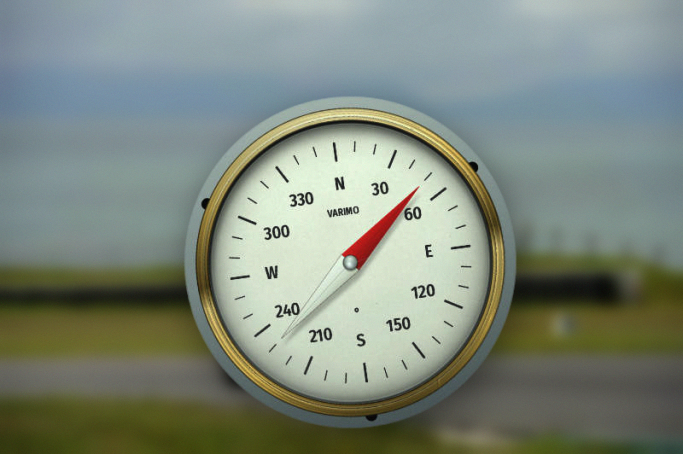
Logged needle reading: 50 (°)
